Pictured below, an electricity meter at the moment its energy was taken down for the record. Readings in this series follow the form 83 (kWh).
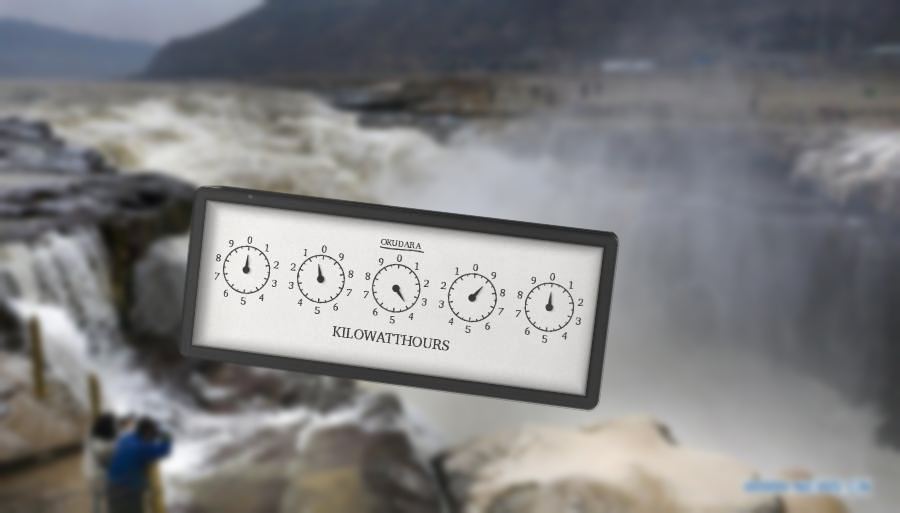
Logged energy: 390 (kWh)
